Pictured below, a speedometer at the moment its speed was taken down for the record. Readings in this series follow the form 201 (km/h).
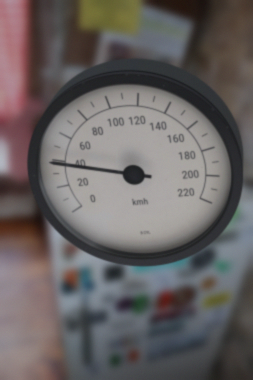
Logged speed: 40 (km/h)
